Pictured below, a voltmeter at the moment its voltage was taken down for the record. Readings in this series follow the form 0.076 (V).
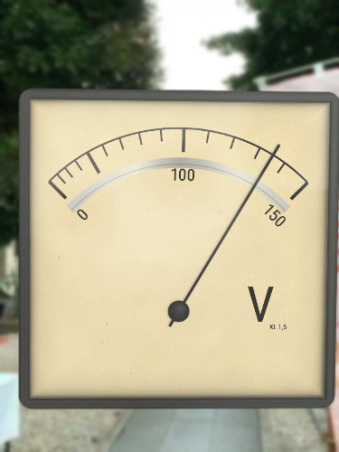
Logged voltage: 135 (V)
